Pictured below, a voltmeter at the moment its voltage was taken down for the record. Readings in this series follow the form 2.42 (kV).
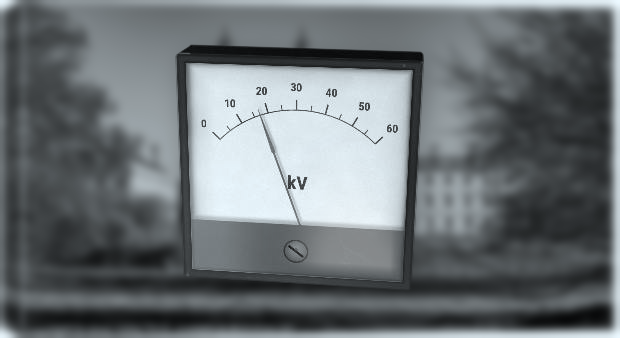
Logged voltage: 17.5 (kV)
